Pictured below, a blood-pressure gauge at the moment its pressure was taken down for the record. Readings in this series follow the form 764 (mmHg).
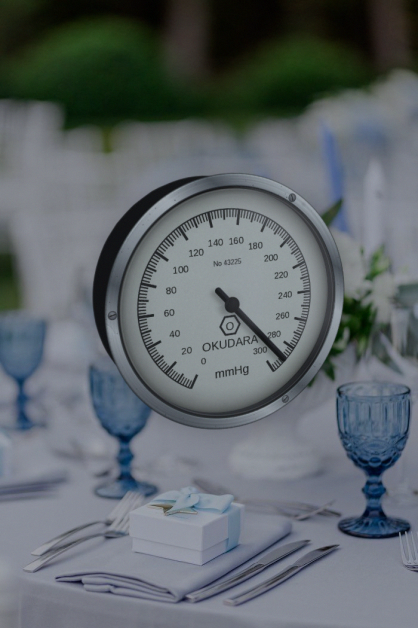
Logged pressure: 290 (mmHg)
